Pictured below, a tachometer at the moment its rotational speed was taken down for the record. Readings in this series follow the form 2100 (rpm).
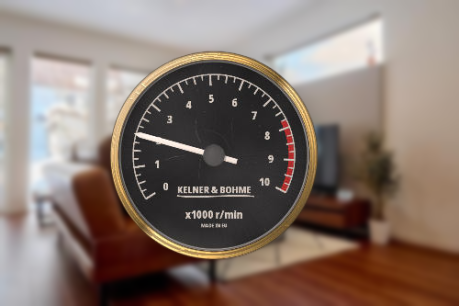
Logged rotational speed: 2000 (rpm)
